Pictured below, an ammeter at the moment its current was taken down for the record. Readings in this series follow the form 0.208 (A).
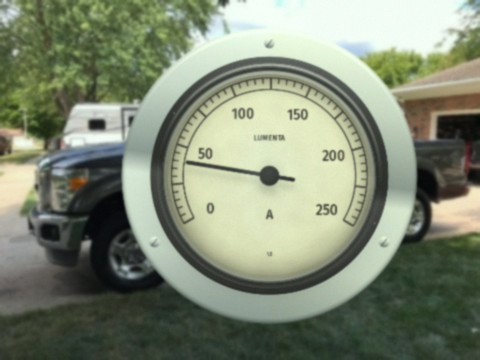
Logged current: 40 (A)
